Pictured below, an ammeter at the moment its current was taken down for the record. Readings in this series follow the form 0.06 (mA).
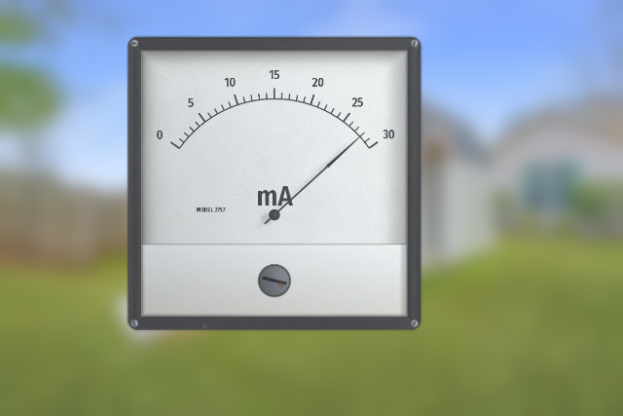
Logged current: 28 (mA)
